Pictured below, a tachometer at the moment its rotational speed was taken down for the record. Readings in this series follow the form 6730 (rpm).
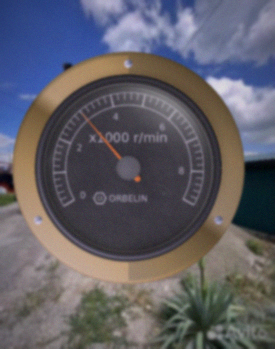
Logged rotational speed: 3000 (rpm)
